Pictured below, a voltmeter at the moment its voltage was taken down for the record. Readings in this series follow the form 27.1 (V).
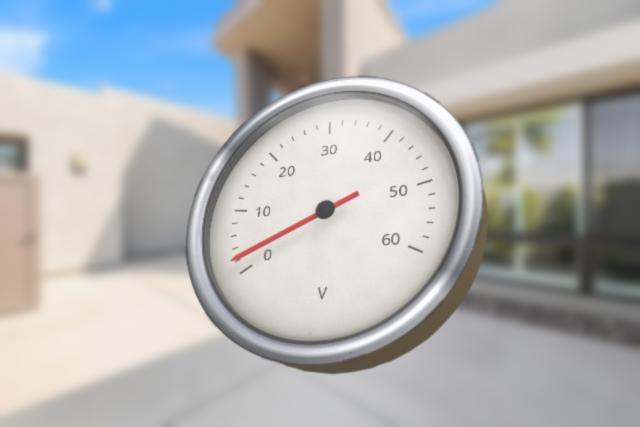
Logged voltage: 2 (V)
